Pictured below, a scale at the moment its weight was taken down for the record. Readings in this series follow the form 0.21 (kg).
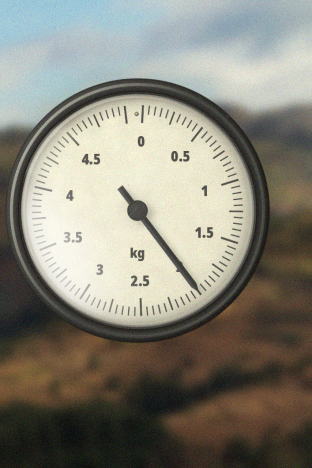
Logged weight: 2 (kg)
